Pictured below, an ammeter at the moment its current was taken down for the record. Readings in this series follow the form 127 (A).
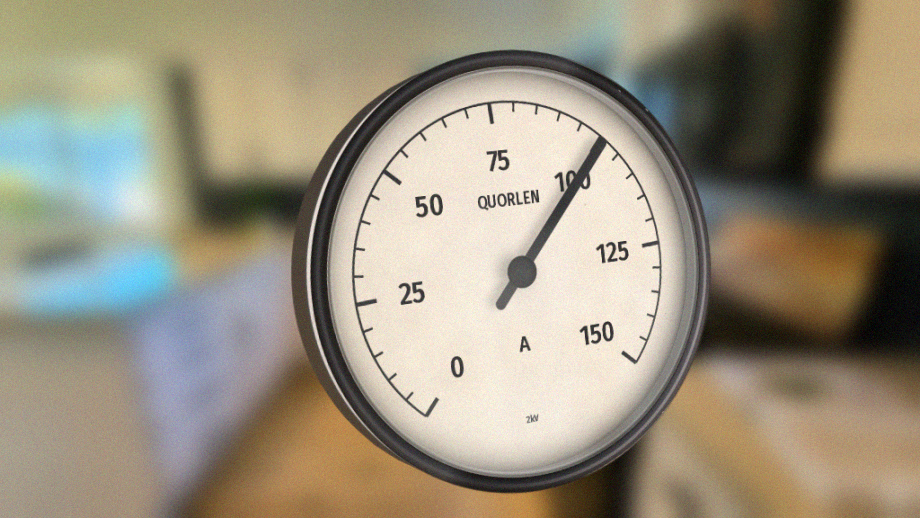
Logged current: 100 (A)
